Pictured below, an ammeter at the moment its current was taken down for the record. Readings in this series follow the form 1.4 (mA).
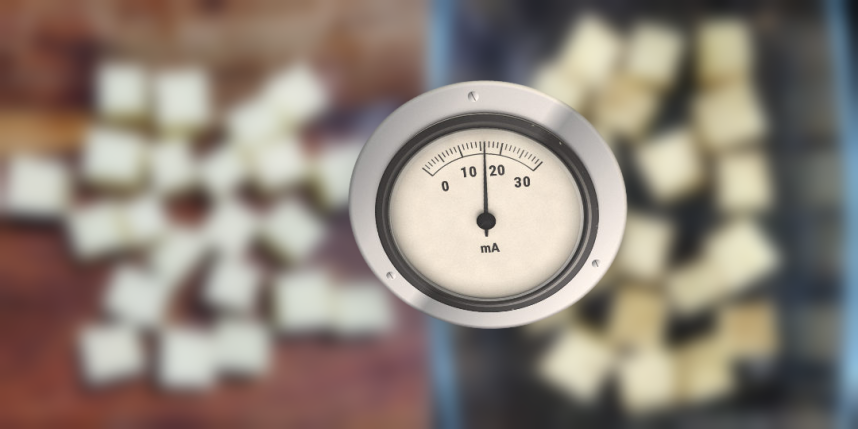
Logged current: 16 (mA)
